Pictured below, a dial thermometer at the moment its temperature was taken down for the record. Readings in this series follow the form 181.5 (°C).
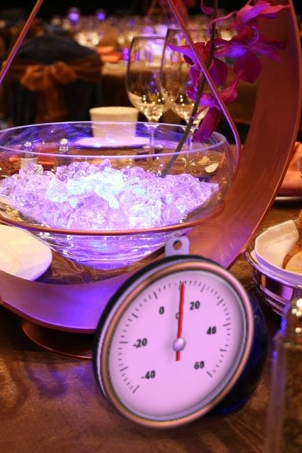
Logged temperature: 10 (°C)
